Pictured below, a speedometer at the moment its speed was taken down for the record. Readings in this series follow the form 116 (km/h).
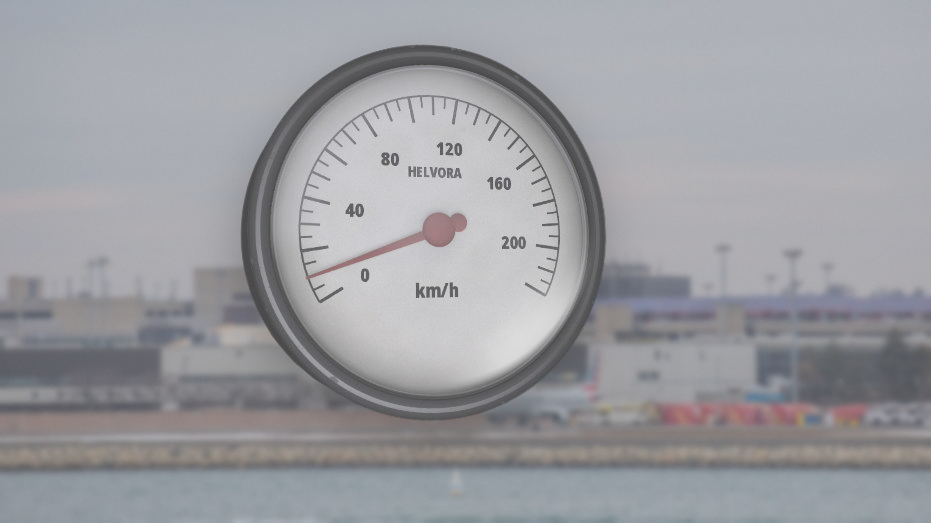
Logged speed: 10 (km/h)
